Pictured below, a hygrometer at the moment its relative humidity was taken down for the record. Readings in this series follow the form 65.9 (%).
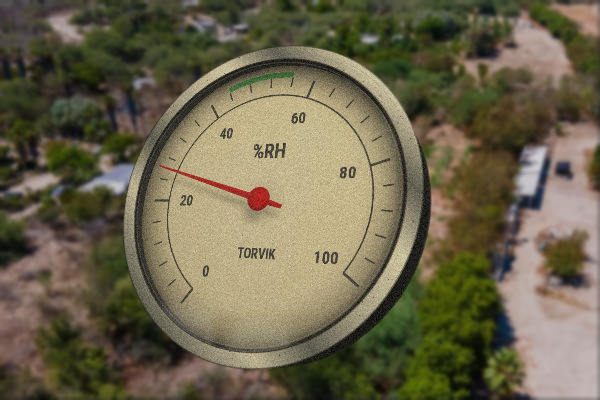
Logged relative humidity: 26 (%)
